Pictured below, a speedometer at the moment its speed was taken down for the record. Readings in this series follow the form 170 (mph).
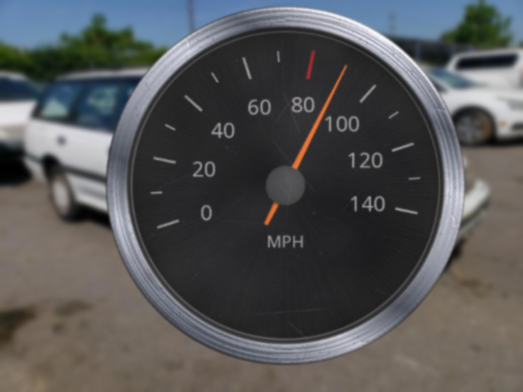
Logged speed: 90 (mph)
